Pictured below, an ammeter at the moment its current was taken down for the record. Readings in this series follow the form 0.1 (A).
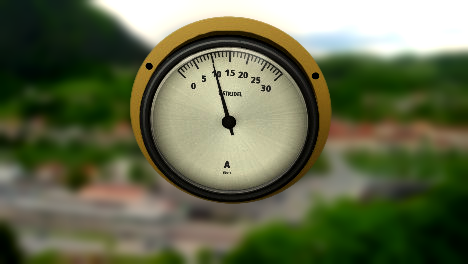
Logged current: 10 (A)
